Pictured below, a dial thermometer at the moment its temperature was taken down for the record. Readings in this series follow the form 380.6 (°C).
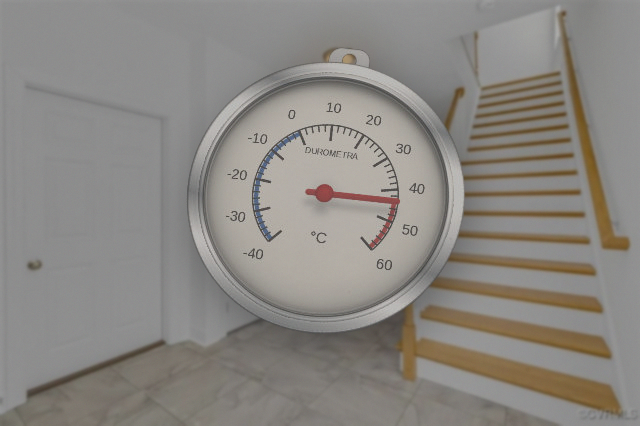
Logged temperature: 44 (°C)
